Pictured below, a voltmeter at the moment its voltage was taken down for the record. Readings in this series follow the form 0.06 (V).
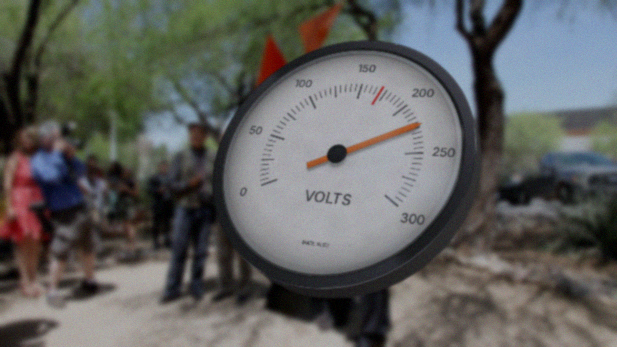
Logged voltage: 225 (V)
